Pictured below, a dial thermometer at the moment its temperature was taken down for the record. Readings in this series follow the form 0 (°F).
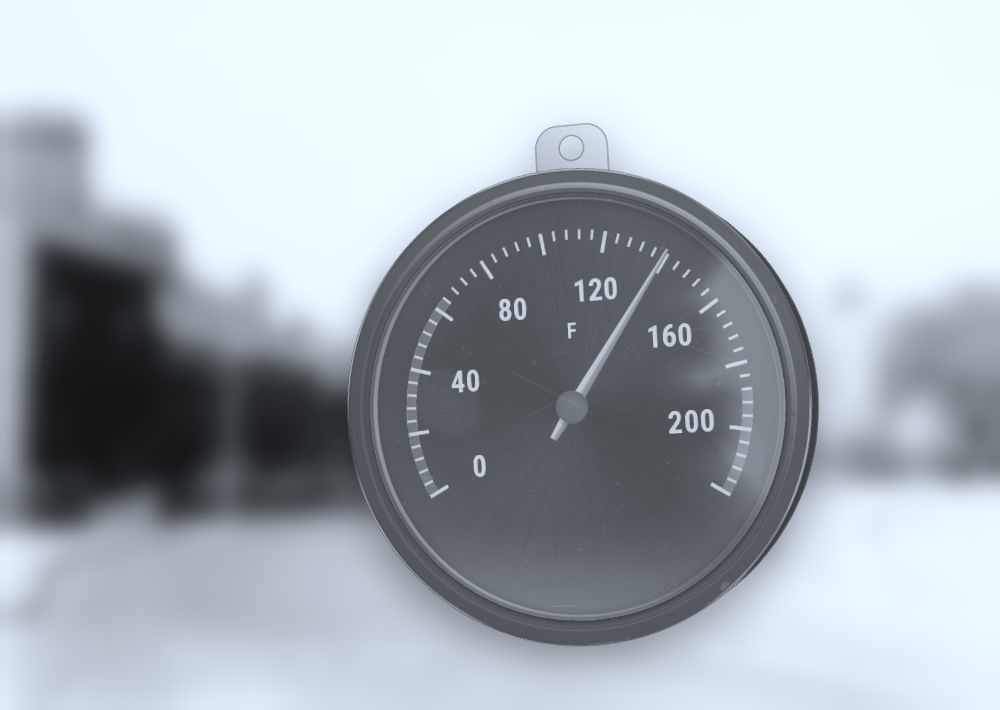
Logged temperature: 140 (°F)
